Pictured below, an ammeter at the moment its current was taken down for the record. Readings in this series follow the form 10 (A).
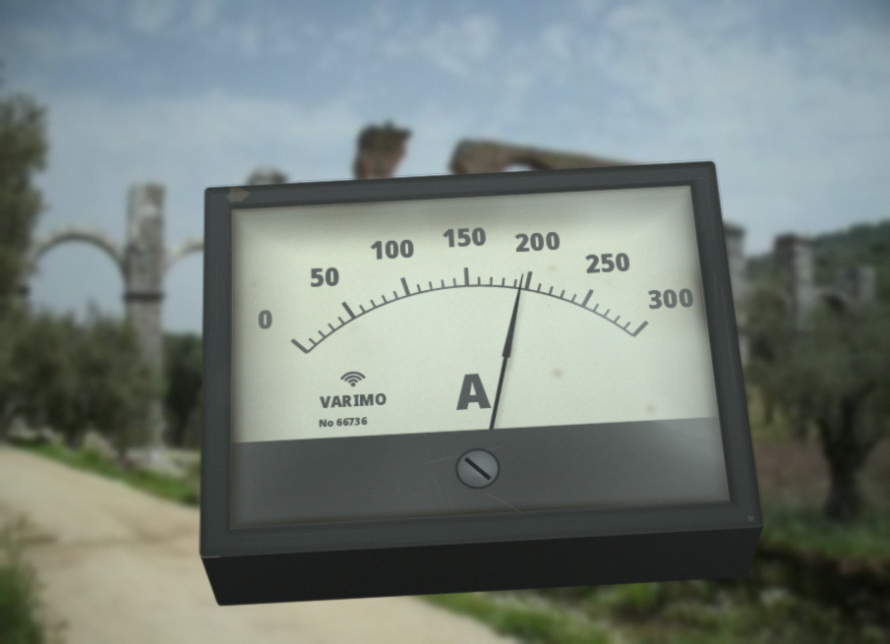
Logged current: 195 (A)
